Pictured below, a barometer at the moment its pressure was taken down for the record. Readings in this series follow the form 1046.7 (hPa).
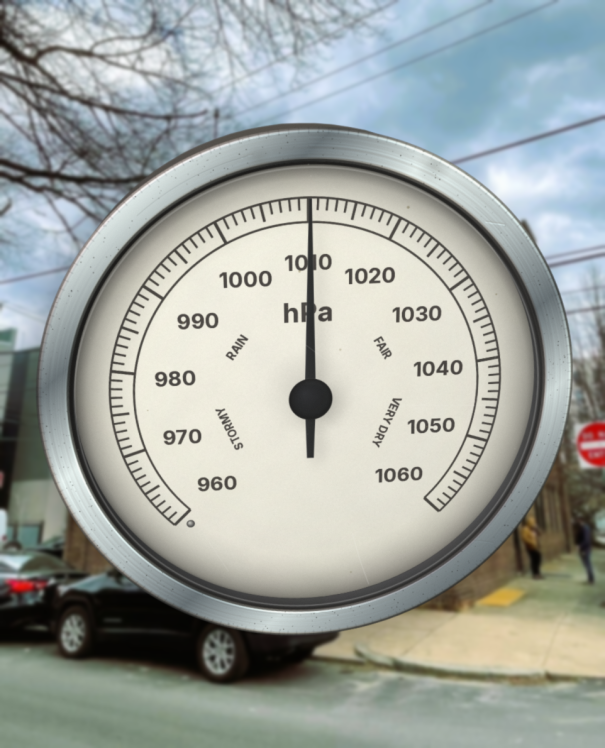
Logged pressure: 1010 (hPa)
